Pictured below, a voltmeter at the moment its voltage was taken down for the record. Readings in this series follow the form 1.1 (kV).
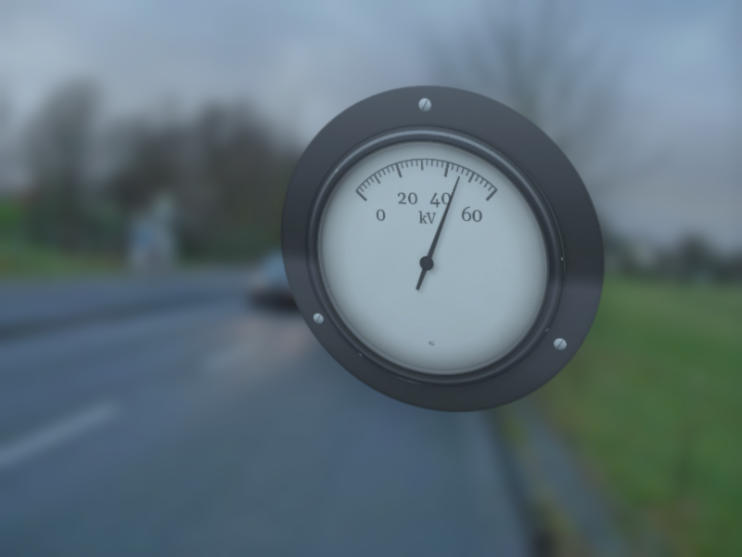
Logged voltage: 46 (kV)
